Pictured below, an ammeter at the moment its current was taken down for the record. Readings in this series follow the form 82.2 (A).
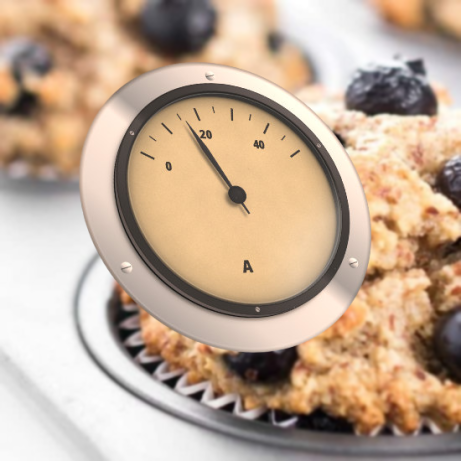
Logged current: 15 (A)
